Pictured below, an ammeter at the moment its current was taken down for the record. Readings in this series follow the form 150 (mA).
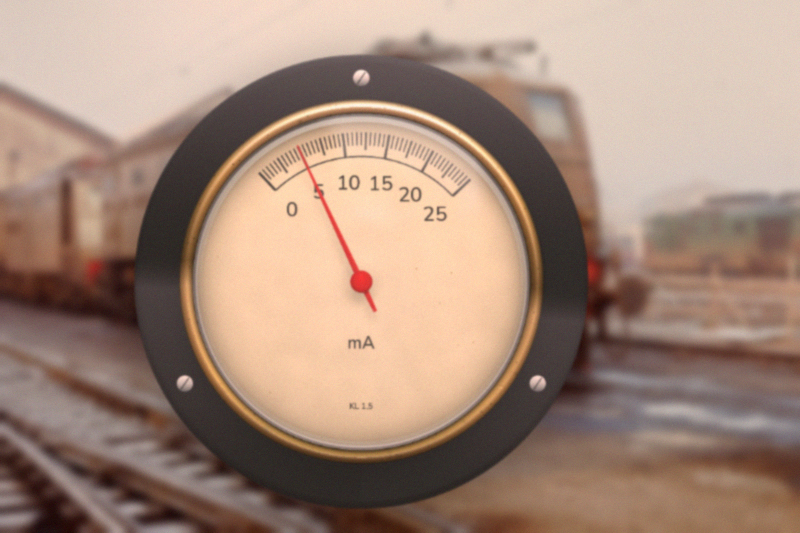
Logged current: 5 (mA)
